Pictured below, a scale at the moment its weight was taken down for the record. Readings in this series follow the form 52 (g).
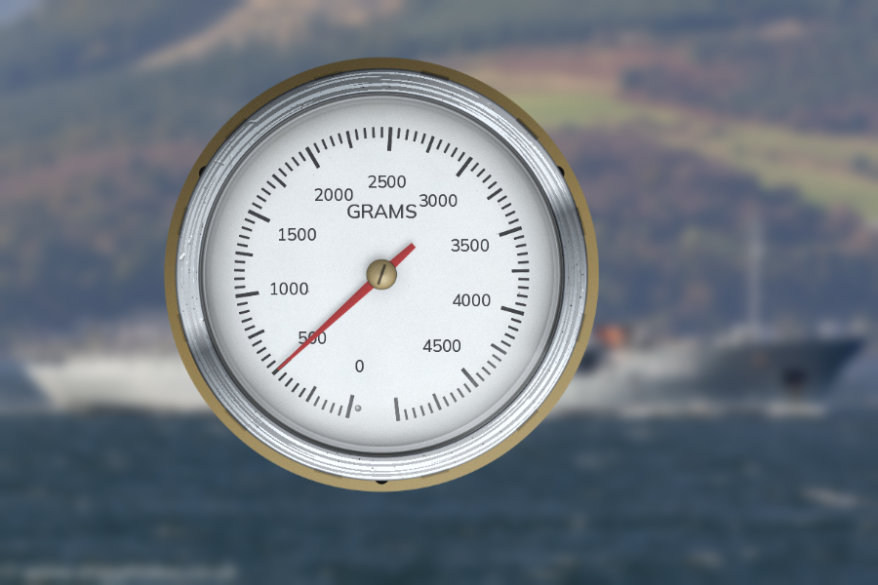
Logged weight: 500 (g)
